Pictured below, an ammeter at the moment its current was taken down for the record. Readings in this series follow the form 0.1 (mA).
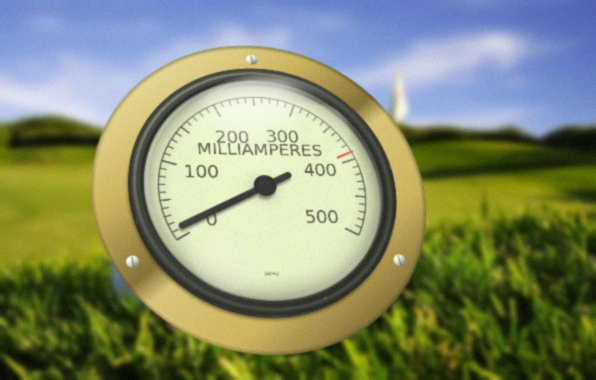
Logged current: 10 (mA)
